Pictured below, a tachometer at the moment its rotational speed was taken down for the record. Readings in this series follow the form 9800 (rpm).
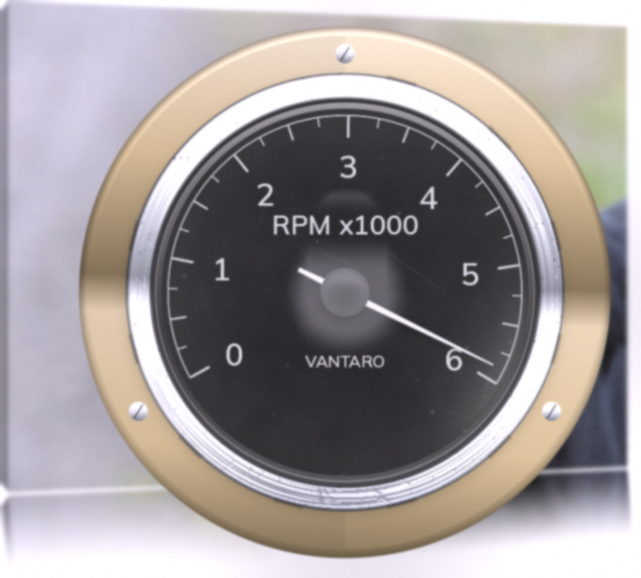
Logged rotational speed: 5875 (rpm)
